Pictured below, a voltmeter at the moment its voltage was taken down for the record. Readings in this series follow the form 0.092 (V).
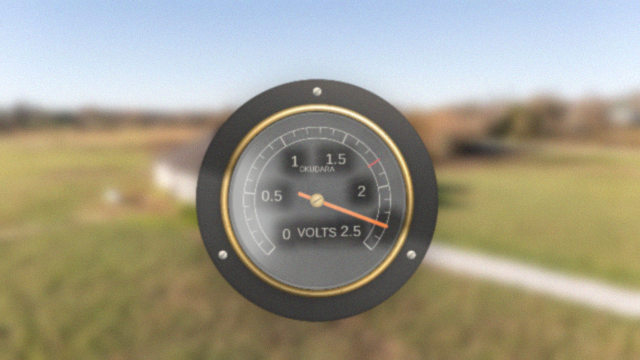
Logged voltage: 2.3 (V)
